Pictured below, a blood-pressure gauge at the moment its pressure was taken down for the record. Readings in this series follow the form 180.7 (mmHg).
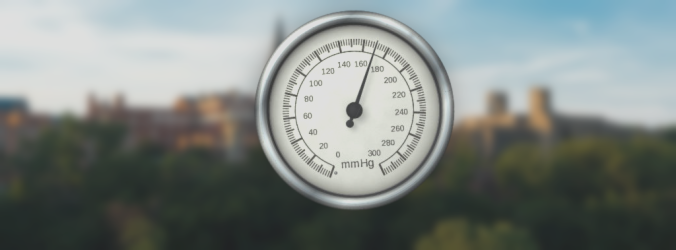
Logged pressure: 170 (mmHg)
